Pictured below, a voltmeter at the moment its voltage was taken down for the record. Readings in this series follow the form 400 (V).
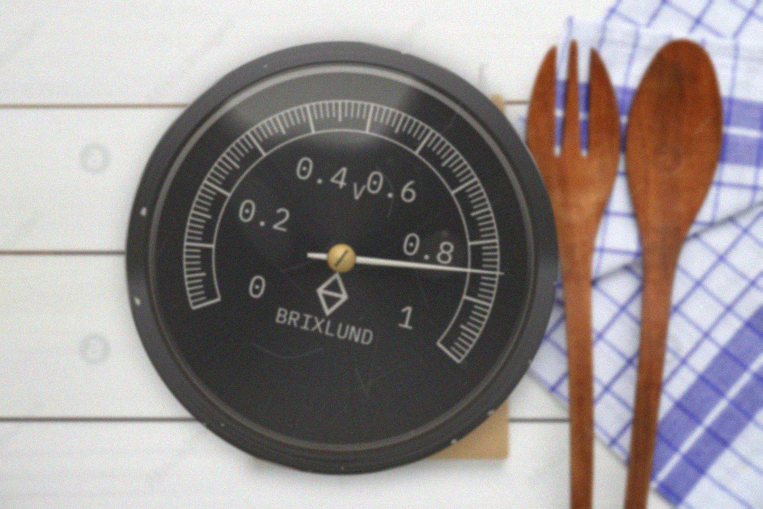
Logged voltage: 0.85 (V)
